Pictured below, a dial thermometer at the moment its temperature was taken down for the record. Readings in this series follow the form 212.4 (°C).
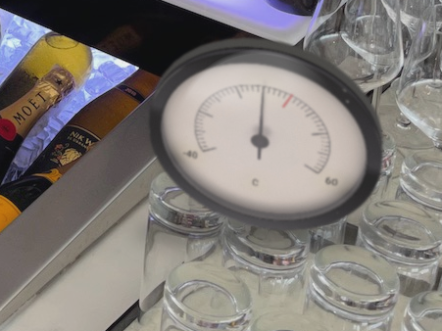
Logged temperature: 10 (°C)
